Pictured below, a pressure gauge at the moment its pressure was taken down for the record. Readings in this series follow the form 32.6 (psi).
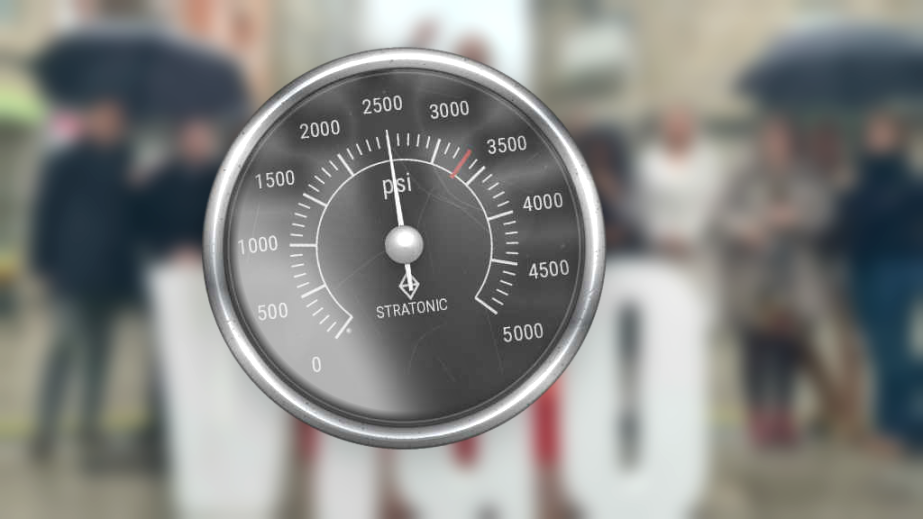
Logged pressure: 2500 (psi)
